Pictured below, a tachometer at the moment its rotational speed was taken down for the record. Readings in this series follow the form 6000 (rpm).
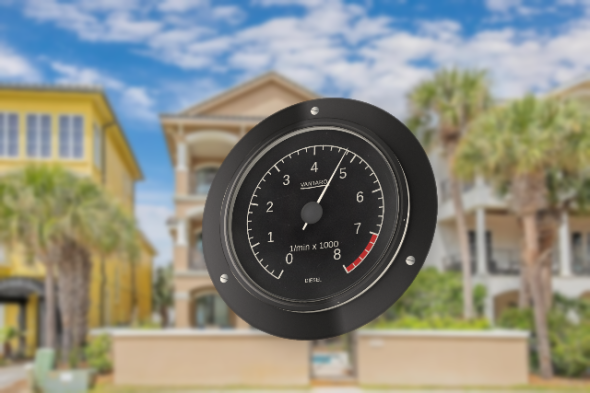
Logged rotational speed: 4800 (rpm)
